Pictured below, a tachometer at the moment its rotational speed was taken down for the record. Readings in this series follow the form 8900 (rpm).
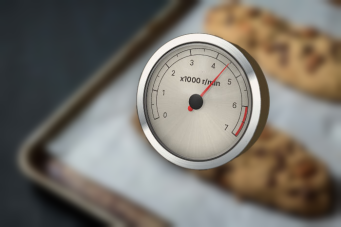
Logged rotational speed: 4500 (rpm)
